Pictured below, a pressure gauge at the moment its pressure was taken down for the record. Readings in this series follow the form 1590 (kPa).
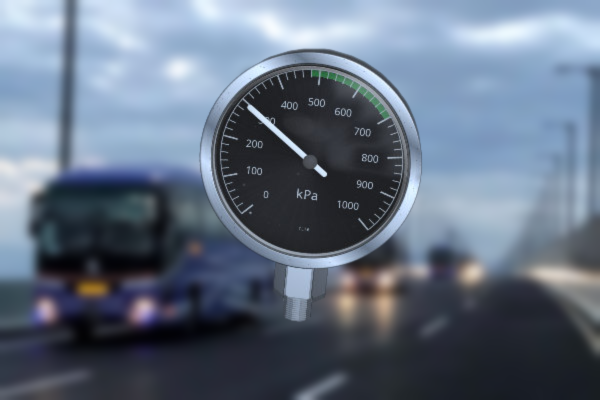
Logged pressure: 300 (kPa)
